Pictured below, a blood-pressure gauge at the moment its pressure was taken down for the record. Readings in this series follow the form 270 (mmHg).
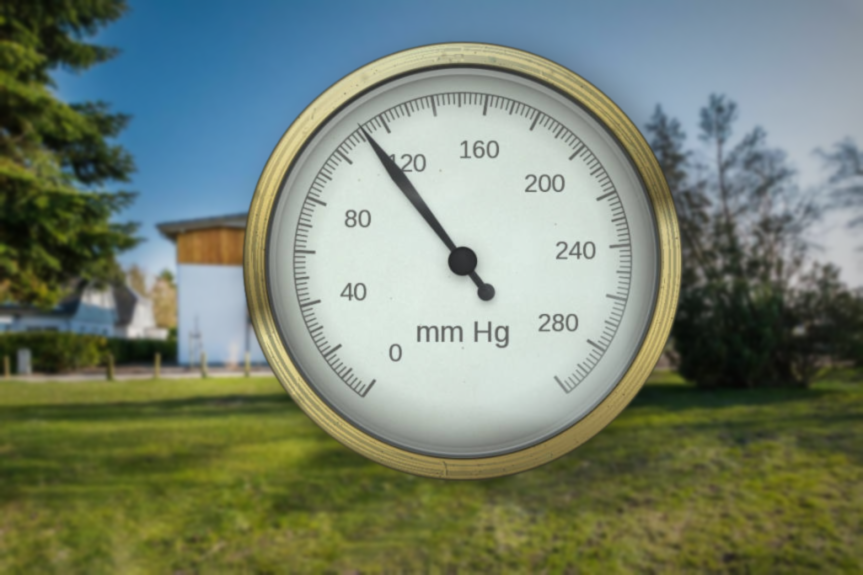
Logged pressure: 112 (mmHg)
